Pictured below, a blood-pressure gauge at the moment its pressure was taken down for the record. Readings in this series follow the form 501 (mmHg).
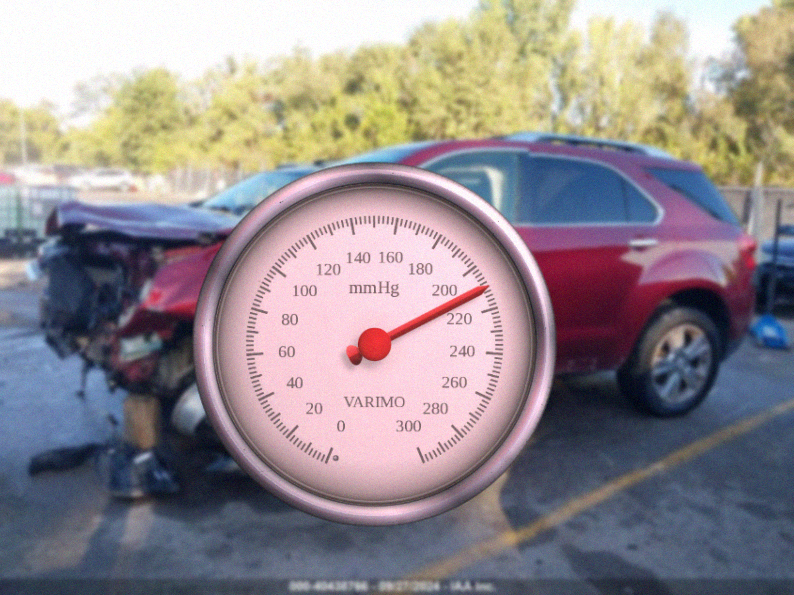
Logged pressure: 210 (mmHg)
